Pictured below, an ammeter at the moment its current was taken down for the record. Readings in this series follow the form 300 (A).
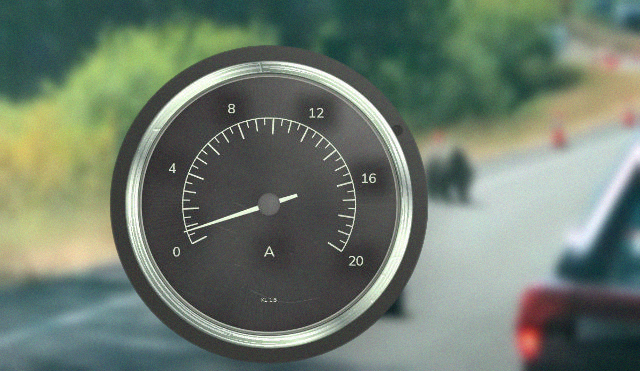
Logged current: 0.75 (A)
